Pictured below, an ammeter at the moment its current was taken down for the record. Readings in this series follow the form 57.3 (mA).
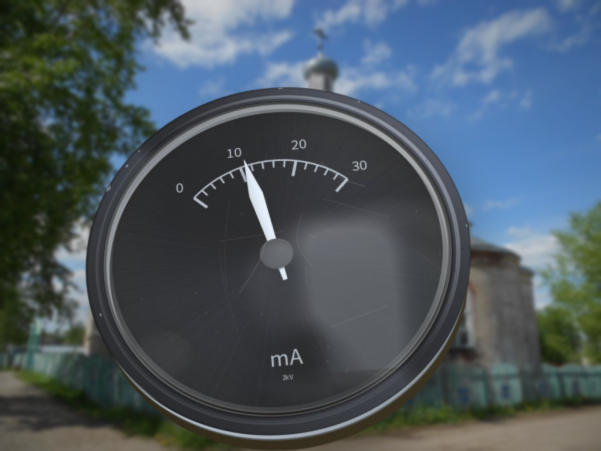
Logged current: 11 (mA)
